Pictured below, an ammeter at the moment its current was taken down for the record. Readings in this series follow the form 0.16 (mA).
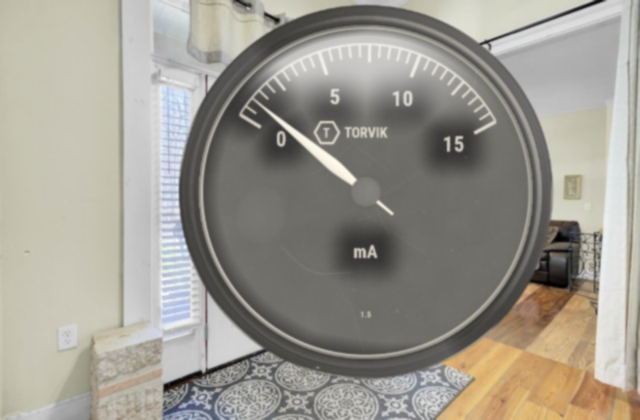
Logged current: 1 (mA)
